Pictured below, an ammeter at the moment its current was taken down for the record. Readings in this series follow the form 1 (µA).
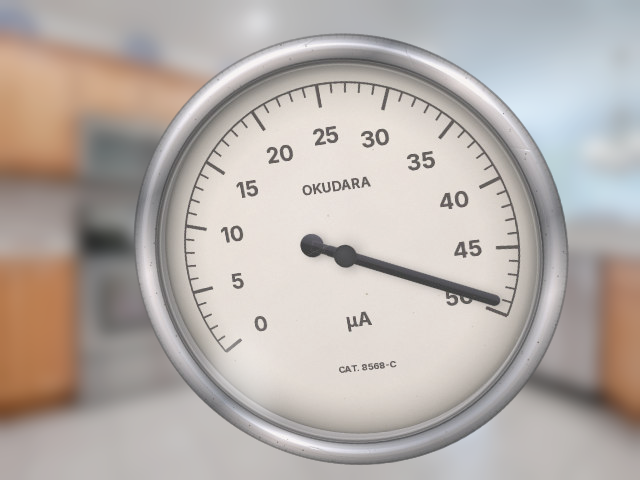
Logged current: 49 (µA)
